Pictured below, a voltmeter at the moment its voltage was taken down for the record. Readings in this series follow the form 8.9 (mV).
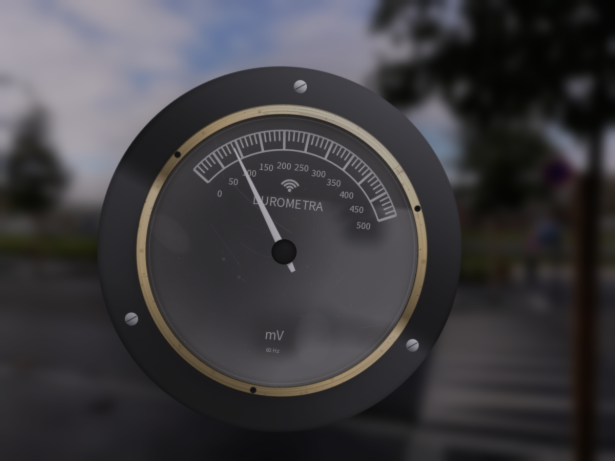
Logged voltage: 90 (mV)
